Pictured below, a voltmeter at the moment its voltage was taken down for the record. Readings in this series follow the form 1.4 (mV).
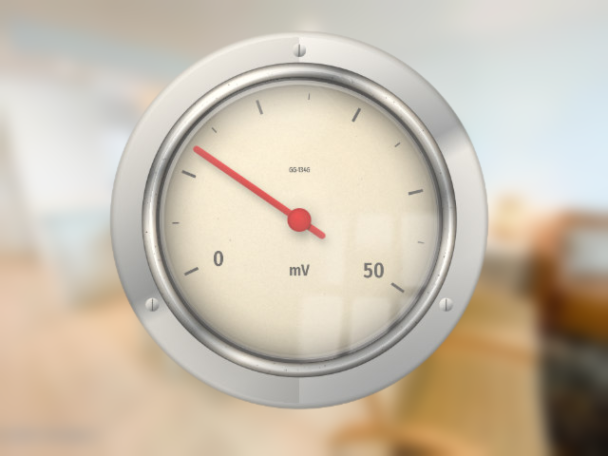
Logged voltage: 12.5 (mV)
